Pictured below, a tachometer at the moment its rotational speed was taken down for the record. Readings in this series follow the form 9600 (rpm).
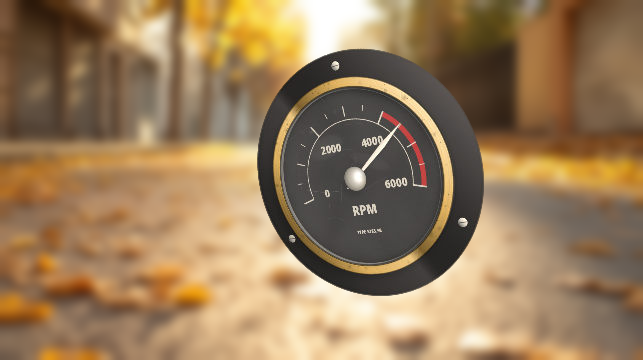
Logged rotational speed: 4500 (rpm)
